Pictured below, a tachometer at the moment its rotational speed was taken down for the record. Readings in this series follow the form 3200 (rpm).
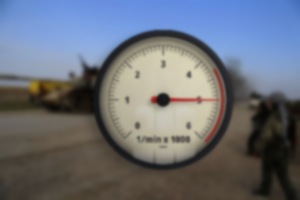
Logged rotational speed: 5000 (rpm)
